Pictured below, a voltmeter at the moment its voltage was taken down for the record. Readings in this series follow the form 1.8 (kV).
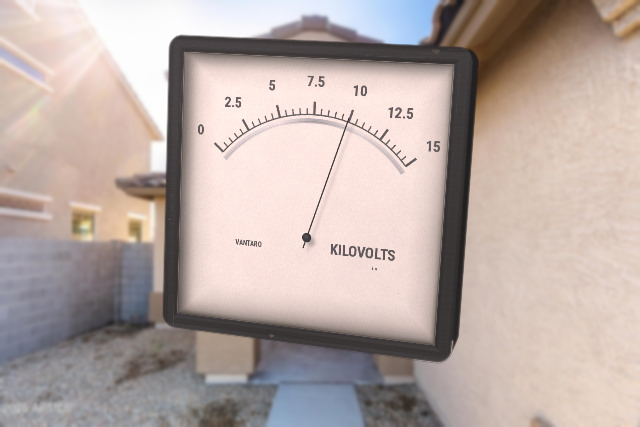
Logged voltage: 10 (kV)
